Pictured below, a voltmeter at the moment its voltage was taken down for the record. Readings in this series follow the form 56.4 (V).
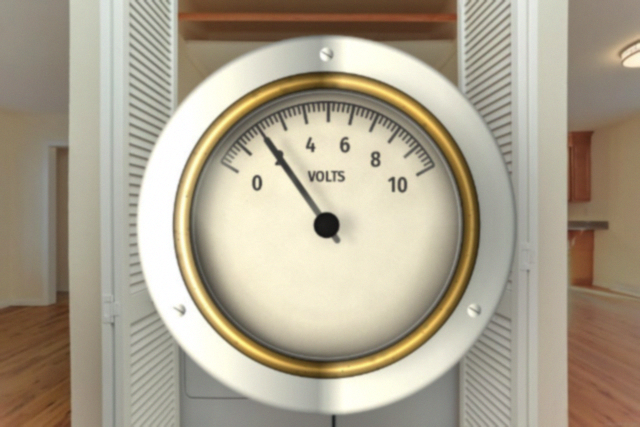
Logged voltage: 2 (V)
